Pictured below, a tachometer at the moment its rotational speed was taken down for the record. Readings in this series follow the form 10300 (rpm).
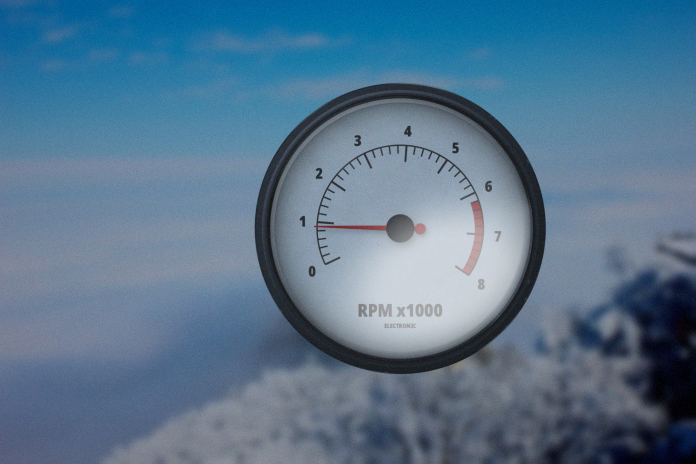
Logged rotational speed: 900 (rpm)
